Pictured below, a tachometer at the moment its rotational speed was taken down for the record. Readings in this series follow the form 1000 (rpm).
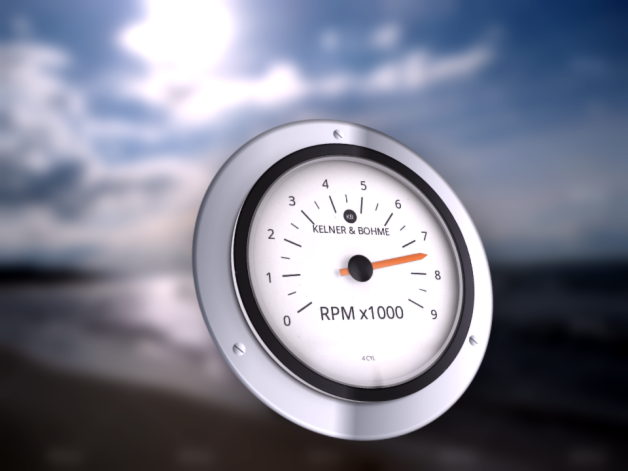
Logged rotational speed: 7500 (rpm)
